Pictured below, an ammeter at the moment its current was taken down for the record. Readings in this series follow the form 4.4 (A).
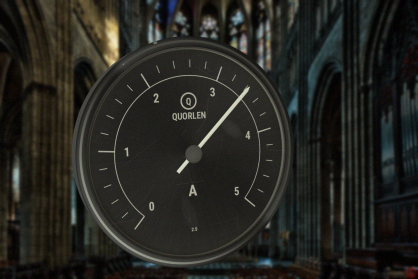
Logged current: 3.4 (A)
